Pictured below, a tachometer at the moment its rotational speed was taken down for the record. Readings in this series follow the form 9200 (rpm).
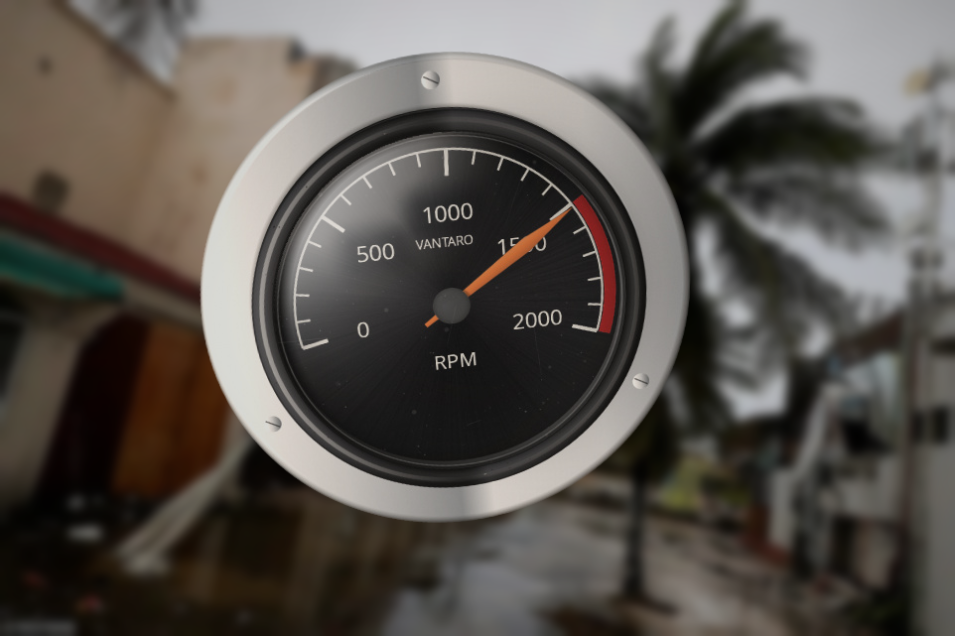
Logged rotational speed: 1500 (rpm)
